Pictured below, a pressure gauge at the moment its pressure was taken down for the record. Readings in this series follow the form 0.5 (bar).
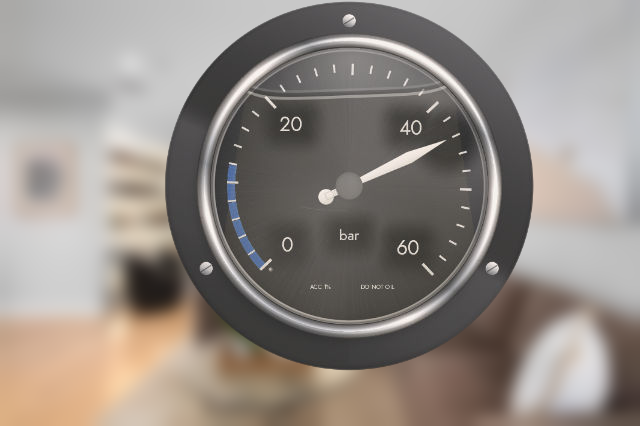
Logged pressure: 44 (bar)
